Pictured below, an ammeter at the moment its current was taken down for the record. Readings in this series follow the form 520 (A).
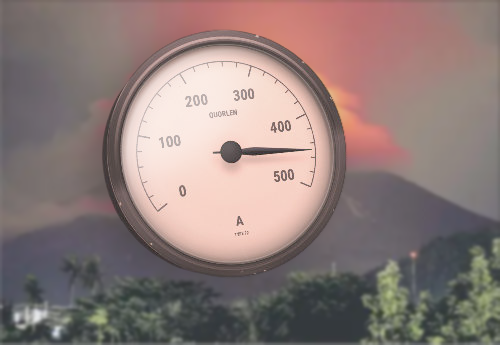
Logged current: 450 (A)
